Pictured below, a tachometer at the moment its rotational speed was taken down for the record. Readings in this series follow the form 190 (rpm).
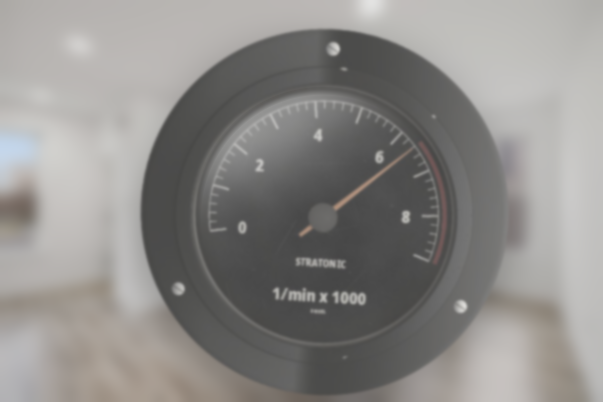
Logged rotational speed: 6400 (rpm)
